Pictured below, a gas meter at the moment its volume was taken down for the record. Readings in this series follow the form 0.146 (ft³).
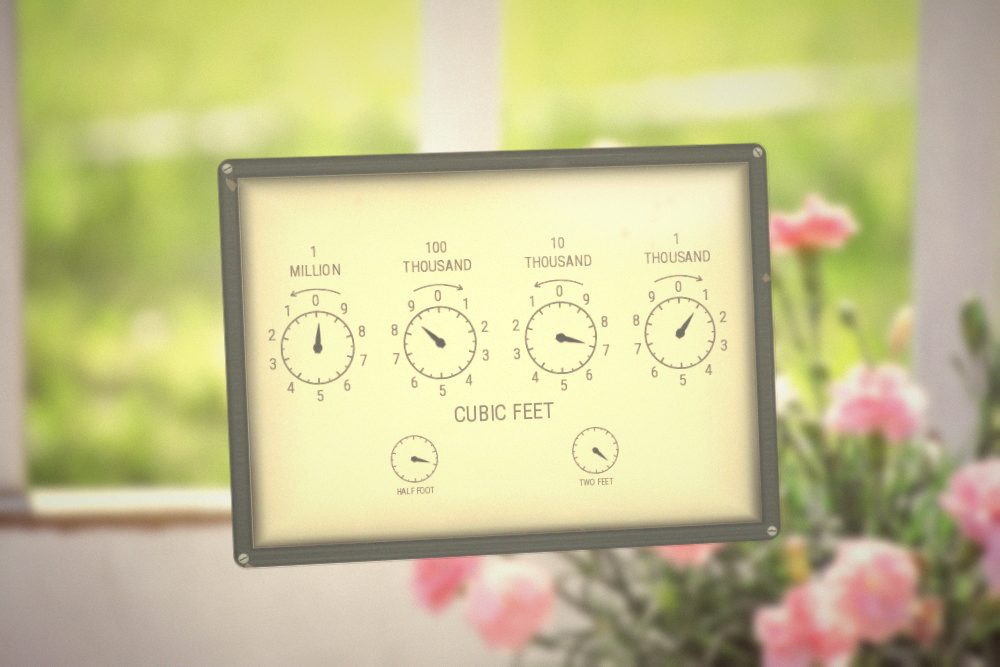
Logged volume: 987100 (ft³)
